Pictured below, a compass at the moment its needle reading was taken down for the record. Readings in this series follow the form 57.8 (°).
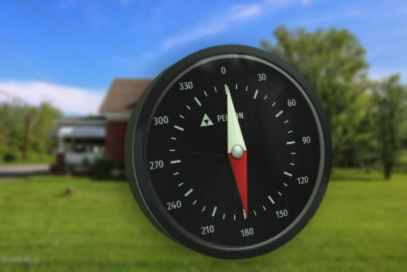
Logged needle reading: 180 (°)
